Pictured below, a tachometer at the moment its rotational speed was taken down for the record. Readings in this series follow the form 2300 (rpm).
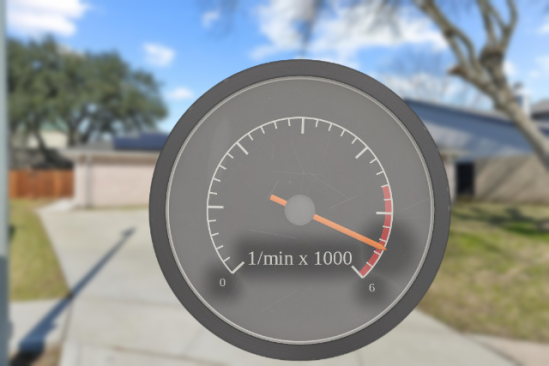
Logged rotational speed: 5500 (rpm)
